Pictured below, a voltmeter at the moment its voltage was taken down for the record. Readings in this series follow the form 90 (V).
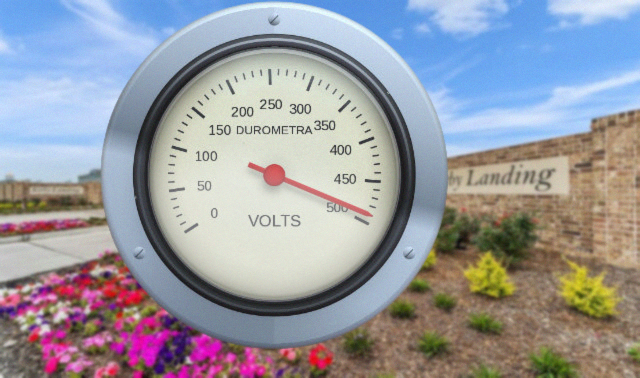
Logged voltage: 490 (V)
